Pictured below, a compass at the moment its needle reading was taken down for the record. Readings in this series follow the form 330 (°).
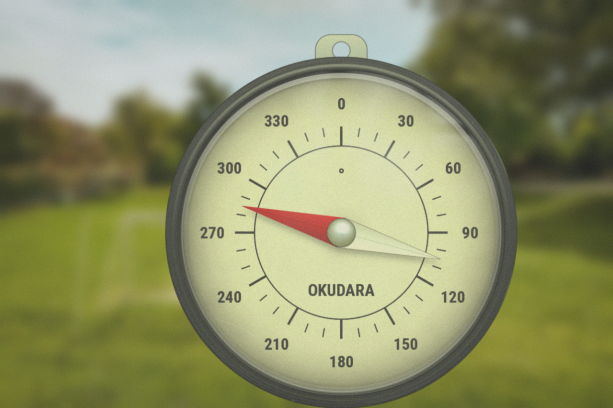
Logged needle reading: 285 (°)
